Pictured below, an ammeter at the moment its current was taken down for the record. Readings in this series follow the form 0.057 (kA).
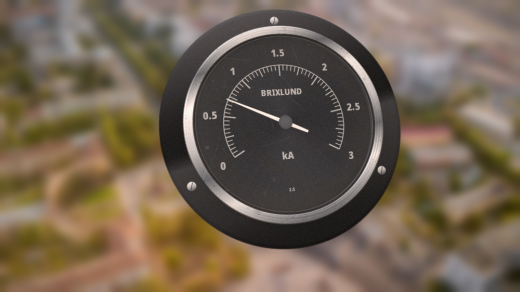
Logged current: 0.7 (kA)
